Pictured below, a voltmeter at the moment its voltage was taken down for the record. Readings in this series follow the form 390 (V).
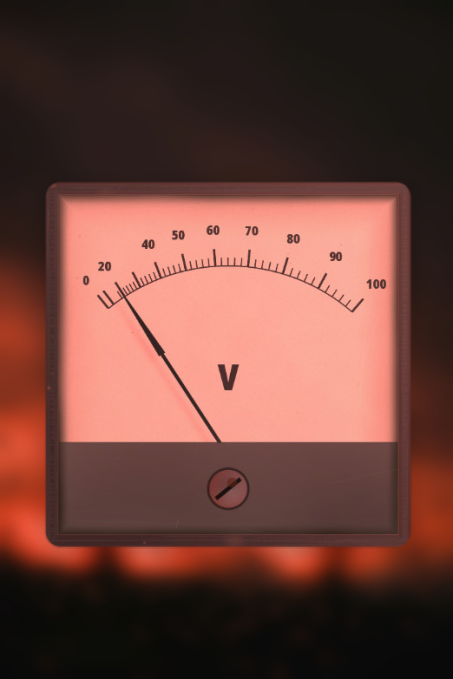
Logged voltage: 20 (V)
